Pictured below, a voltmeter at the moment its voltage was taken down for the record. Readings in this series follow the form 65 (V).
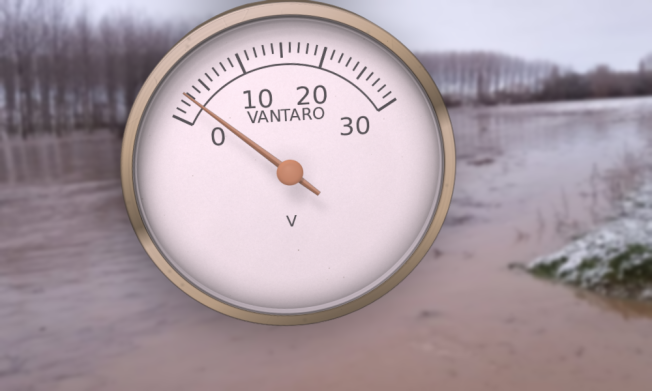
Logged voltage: 3 (V)
